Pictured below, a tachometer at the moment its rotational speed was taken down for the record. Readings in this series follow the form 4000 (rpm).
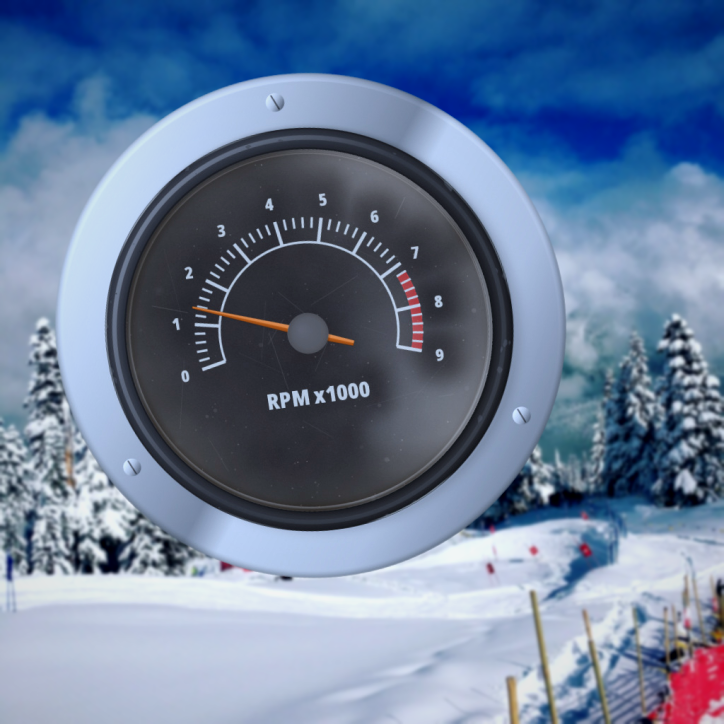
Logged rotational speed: 1400 (rpm)
